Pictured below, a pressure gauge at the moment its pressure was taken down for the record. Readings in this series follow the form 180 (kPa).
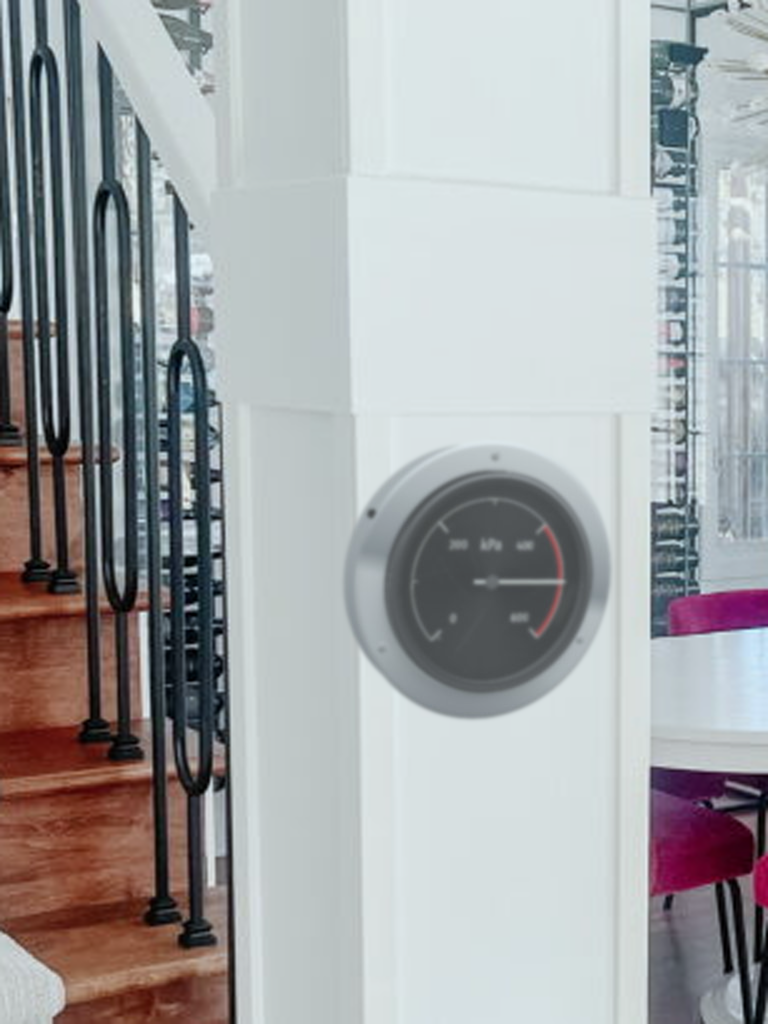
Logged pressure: 500 (kPa)
